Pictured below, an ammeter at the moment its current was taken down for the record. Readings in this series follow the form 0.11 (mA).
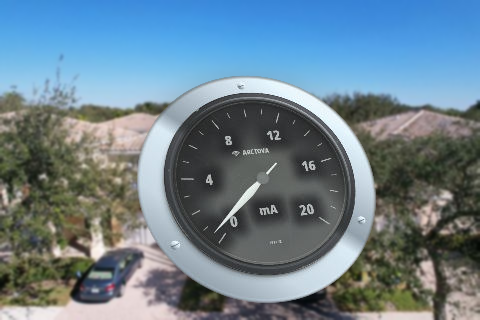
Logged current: 0.5 (mA)
